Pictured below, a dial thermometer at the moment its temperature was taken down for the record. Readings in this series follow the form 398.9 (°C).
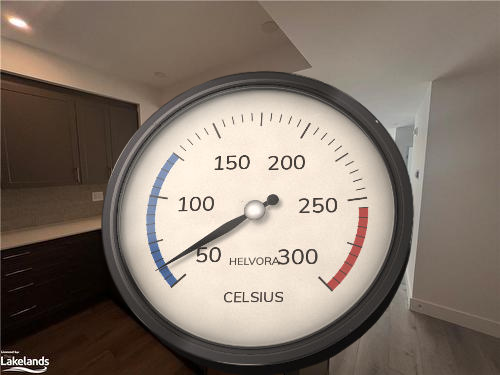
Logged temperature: 60 (°C)
